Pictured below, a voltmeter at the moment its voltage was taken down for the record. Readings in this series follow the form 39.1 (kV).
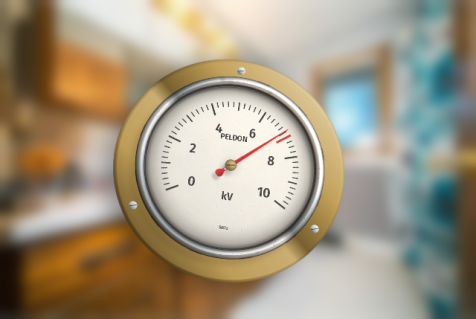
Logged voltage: 7 (kV)
